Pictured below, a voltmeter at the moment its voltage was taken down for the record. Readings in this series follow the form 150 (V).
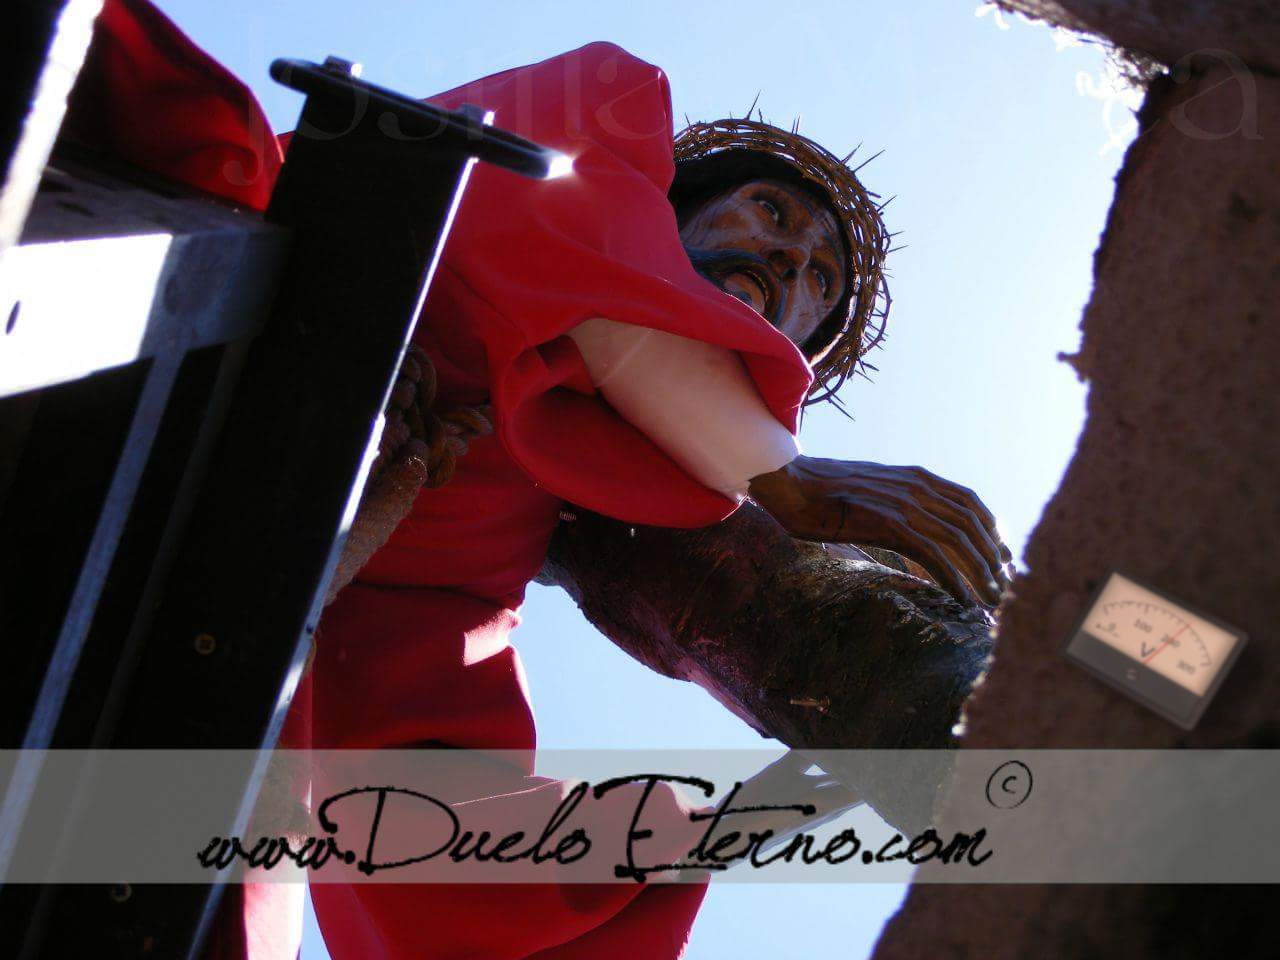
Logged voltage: 200 (V)
